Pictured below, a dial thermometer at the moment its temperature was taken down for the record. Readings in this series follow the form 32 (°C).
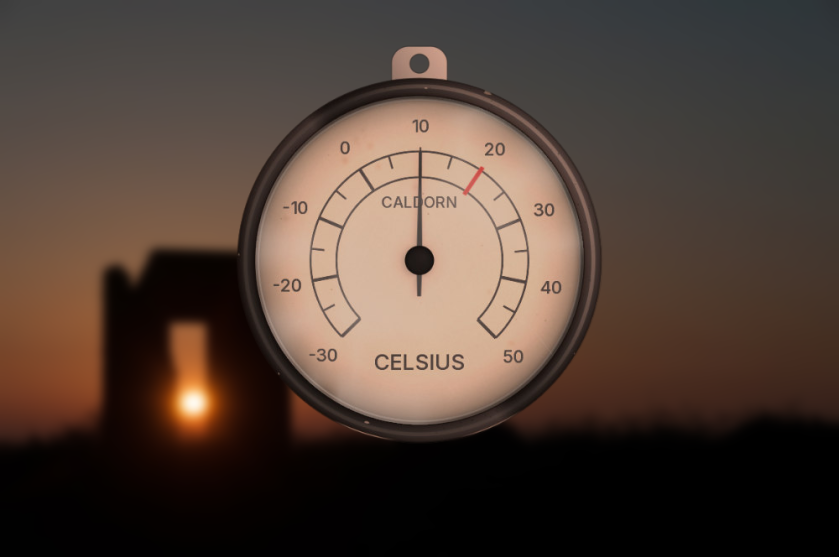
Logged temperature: 10 (°C)
